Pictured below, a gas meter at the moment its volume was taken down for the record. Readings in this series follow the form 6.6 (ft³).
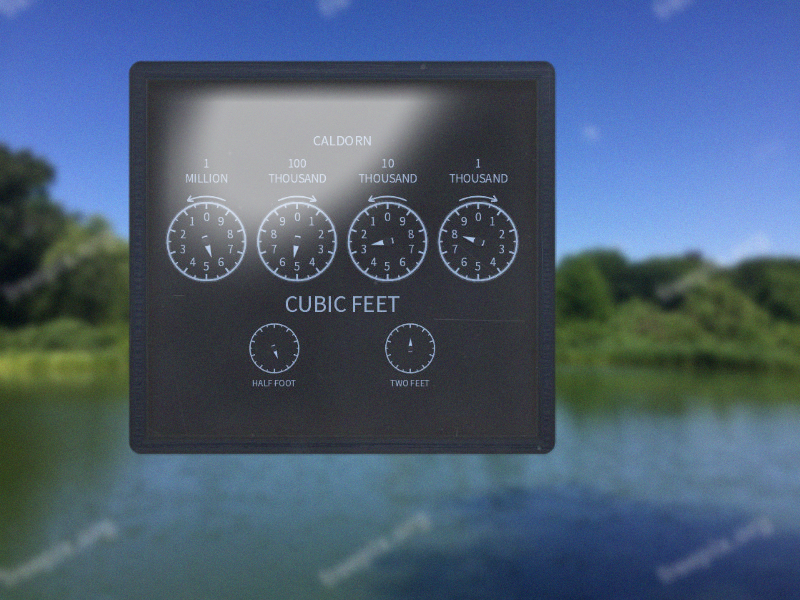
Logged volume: 552800 (ft³)
